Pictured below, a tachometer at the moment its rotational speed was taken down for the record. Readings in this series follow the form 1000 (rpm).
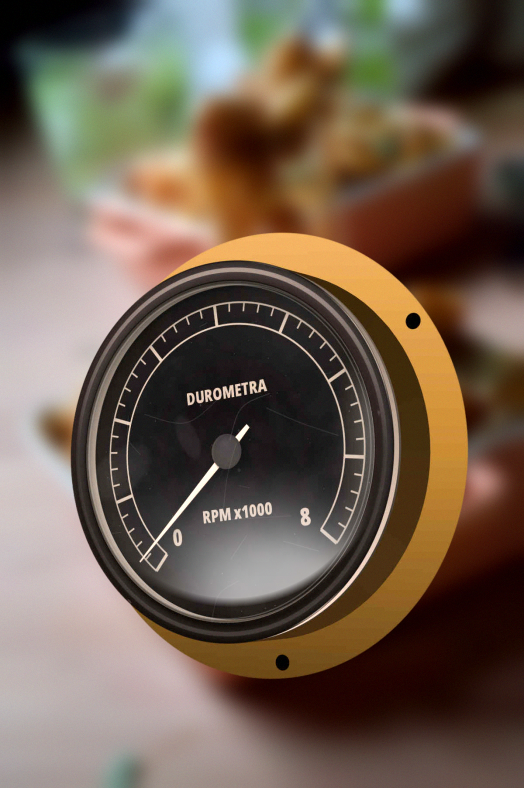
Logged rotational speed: 200 (rpm)
